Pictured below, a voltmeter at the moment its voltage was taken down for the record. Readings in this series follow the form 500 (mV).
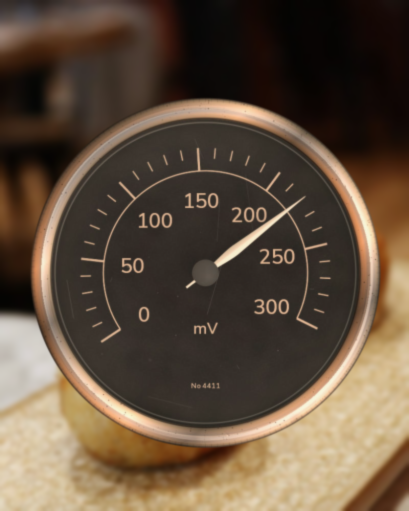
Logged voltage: 220 (mV)
